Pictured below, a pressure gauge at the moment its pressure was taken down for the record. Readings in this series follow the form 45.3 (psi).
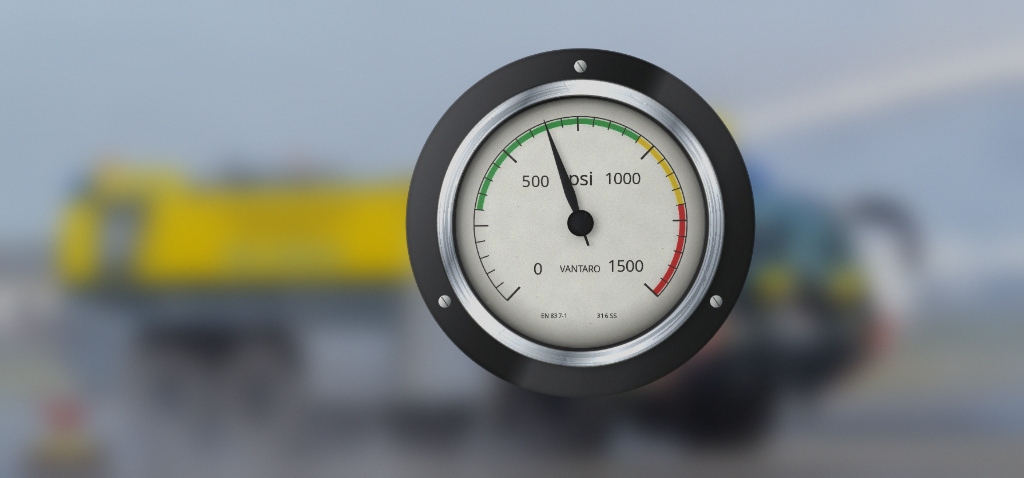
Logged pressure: 650 (psi)
